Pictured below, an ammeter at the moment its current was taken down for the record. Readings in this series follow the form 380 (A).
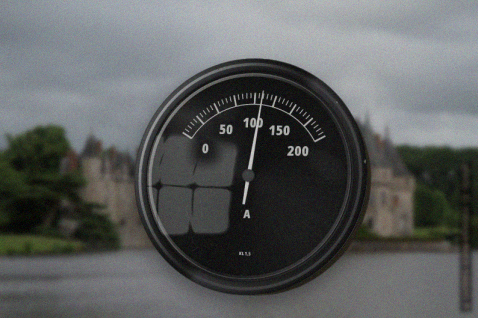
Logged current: 110 (A)
